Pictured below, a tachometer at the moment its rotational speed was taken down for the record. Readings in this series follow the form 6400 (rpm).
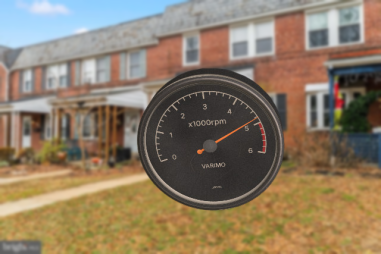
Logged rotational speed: 4800 (rpm)
